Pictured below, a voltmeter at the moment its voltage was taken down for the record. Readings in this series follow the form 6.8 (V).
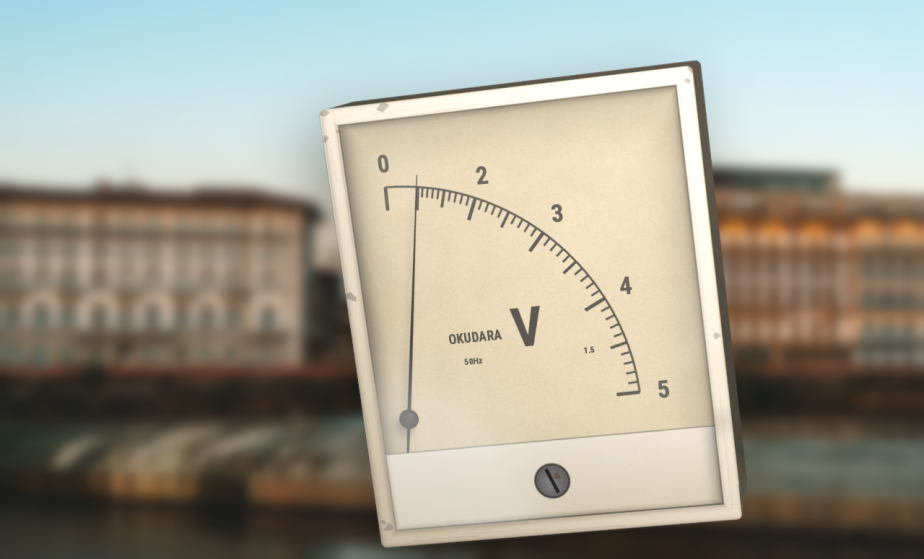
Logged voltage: 1 (V)
